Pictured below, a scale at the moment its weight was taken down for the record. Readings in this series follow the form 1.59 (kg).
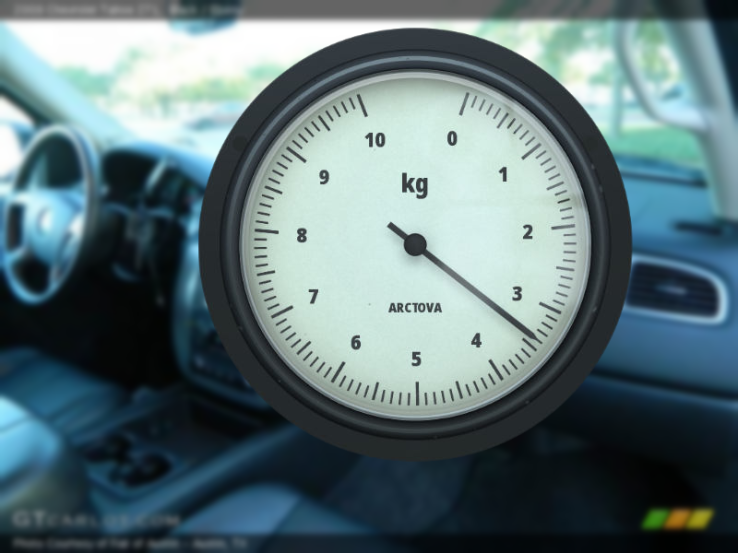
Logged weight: 3.4 (kg)
